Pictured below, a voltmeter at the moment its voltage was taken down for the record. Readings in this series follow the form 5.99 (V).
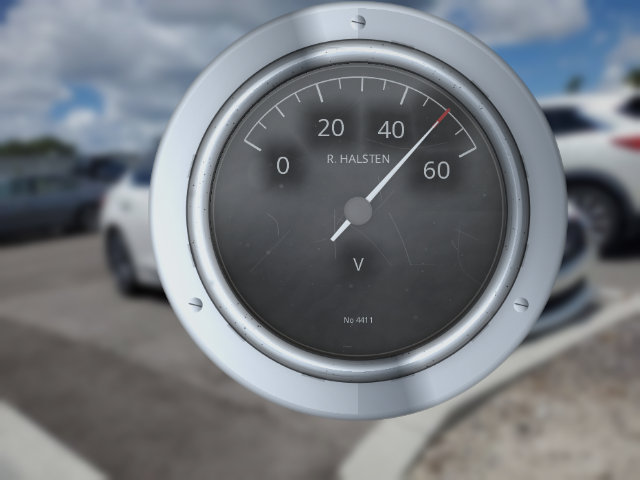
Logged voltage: 50 (V)
